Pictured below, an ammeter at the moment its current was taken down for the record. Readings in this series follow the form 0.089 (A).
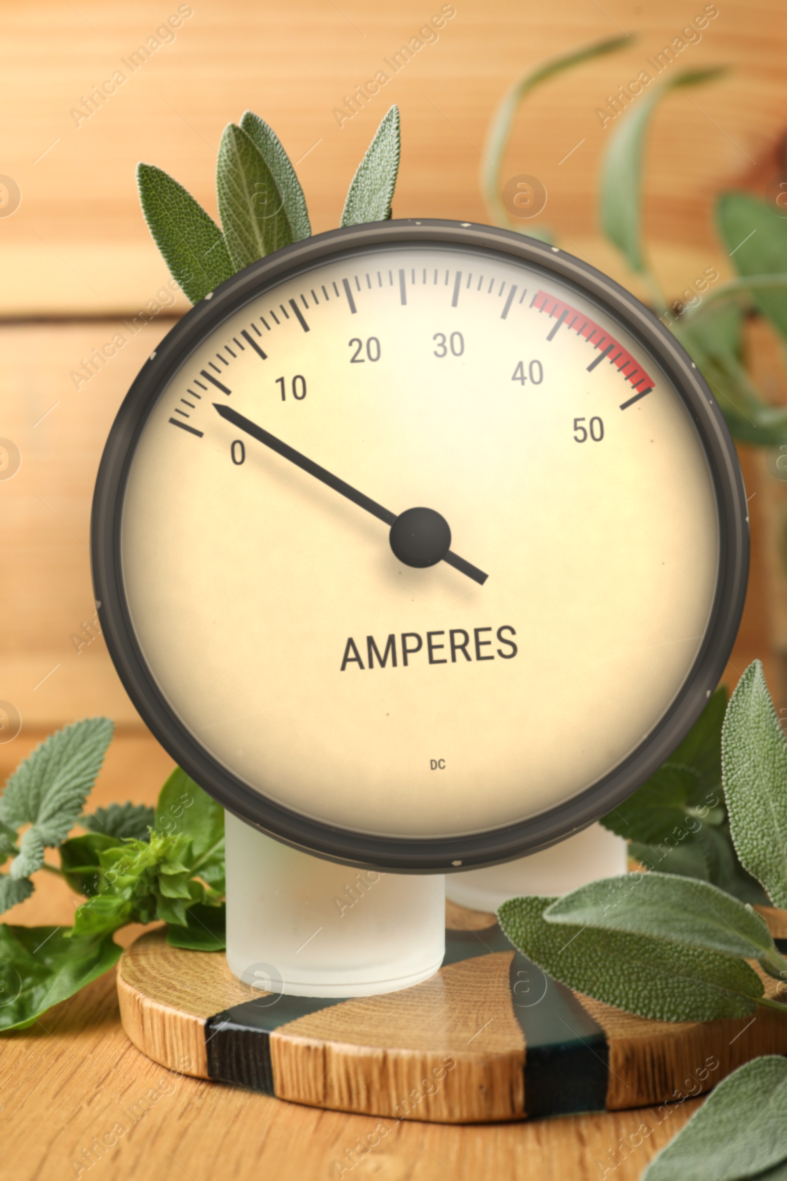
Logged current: 3 (A)
